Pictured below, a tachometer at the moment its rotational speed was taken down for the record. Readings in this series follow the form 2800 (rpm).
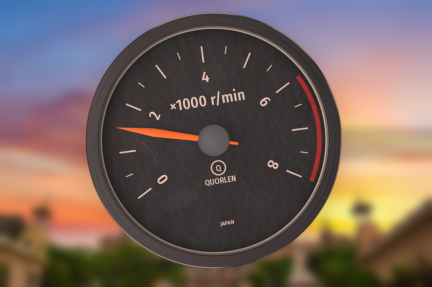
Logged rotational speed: 1500 (rpm)
